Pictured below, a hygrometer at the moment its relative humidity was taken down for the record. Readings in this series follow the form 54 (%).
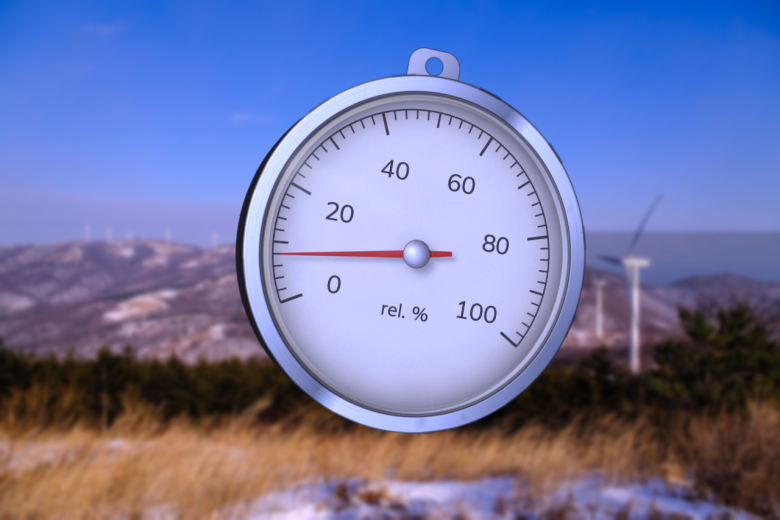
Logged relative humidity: 8 (%)
